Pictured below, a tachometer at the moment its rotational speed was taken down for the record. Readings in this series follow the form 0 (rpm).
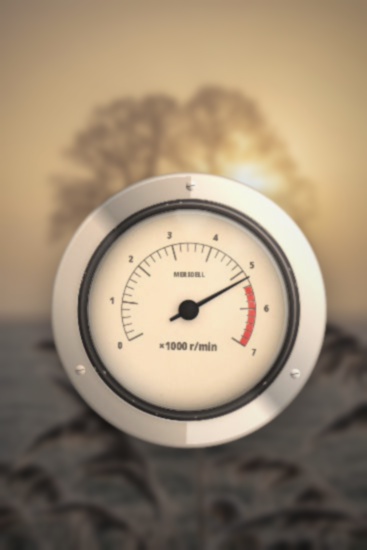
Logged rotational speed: 5200 (rpm)
